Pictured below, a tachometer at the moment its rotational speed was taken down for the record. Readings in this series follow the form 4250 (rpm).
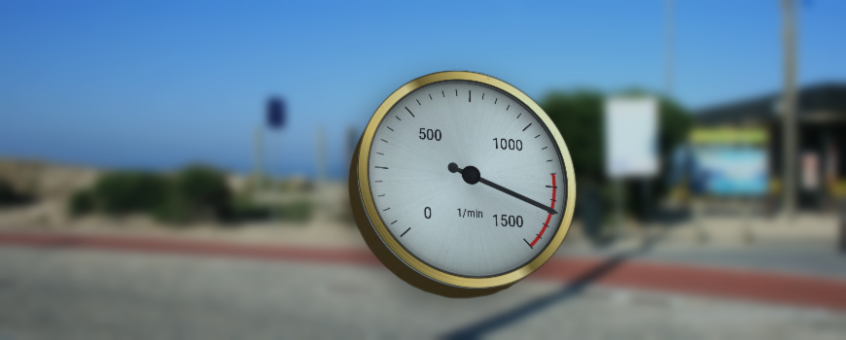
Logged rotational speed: 1350 (rpm)
